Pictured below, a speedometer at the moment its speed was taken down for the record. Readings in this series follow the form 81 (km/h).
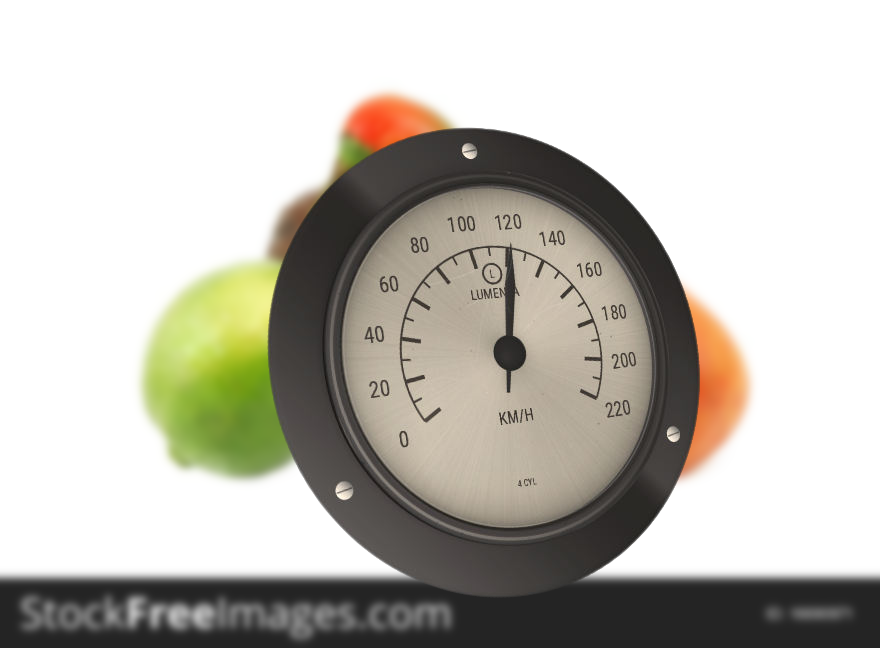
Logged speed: 120 (km/h)
